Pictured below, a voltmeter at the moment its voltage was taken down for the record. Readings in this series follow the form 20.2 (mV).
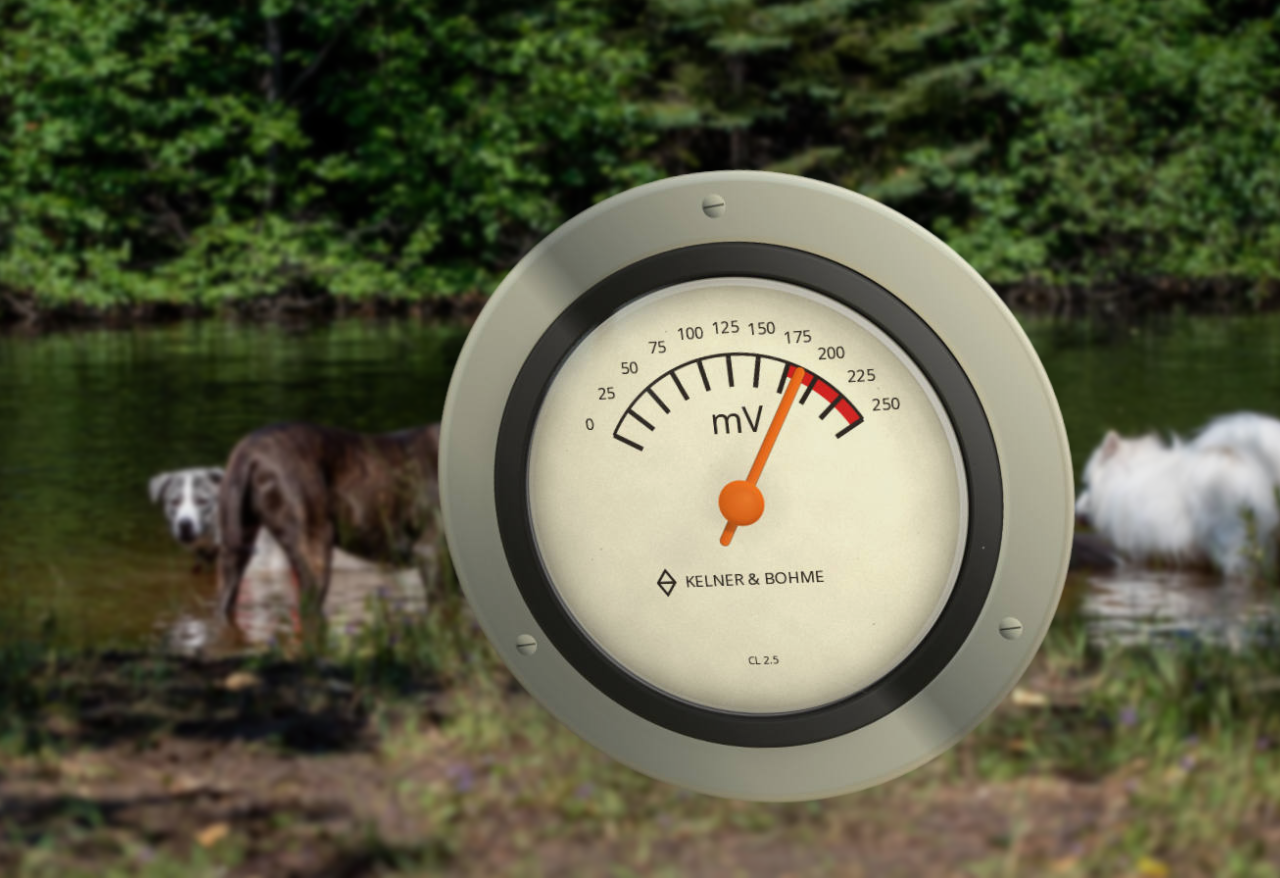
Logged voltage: 187.5 (mV)
